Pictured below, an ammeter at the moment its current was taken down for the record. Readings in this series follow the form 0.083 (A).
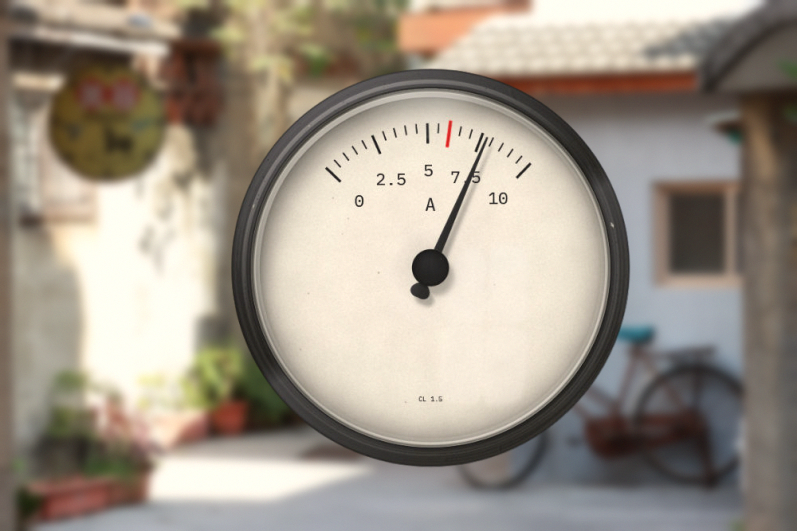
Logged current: 7.75 (A)
